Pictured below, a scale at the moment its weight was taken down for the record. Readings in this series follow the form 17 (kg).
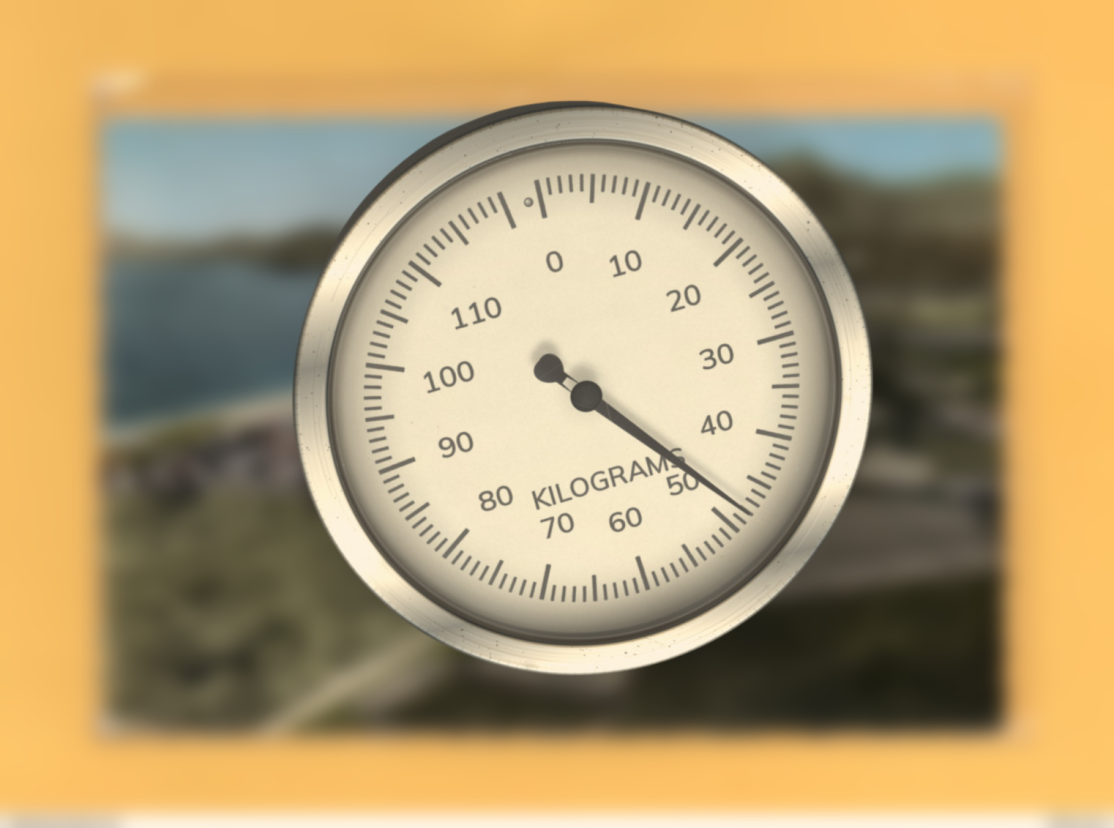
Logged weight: 48 (kg)
